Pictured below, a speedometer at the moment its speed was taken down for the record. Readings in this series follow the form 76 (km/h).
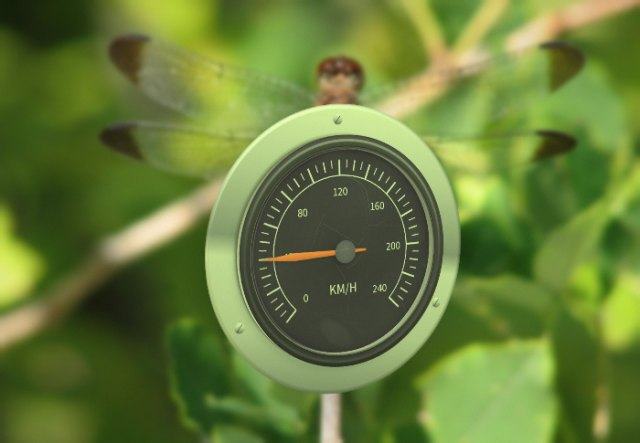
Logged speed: 40 (km/h)
